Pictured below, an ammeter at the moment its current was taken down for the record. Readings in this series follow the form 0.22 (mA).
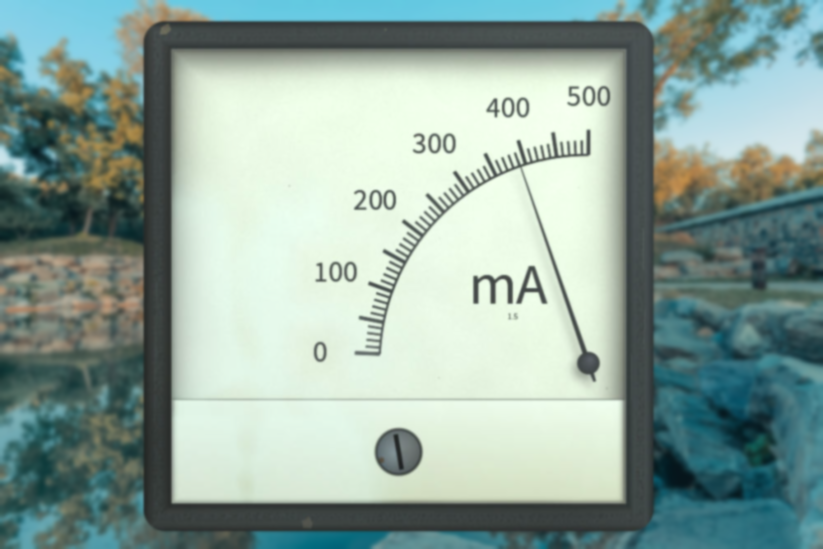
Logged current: 390 (mA)
